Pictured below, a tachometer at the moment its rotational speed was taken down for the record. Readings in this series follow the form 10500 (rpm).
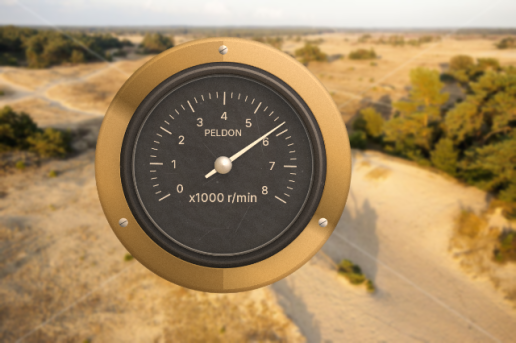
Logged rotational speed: 5800 (rpm)
